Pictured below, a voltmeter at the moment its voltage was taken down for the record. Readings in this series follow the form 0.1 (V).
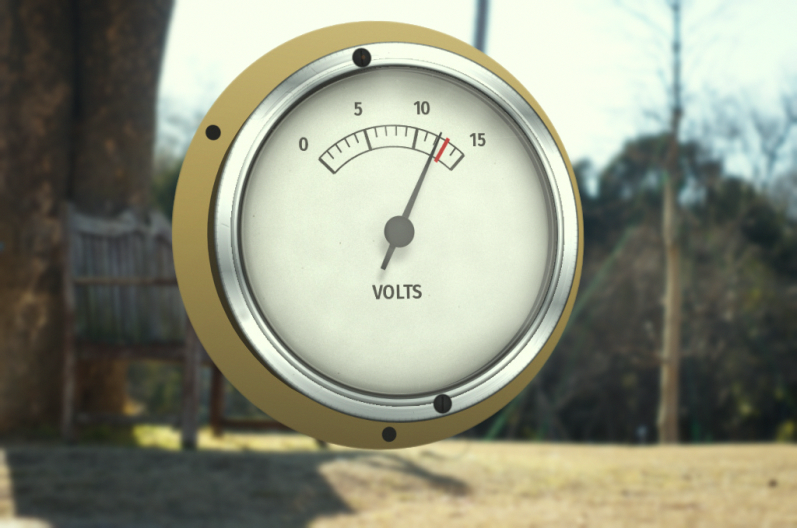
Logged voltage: 12 (V)
